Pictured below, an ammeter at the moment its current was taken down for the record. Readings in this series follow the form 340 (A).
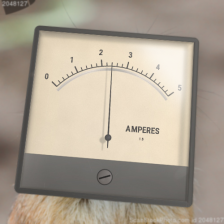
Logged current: 2.4 (A)
